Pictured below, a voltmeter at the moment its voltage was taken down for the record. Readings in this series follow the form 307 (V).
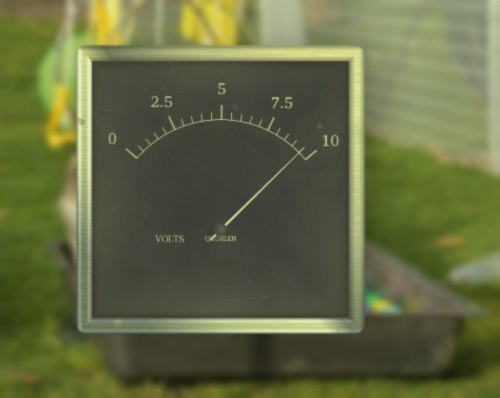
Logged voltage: 9.5 (V)
